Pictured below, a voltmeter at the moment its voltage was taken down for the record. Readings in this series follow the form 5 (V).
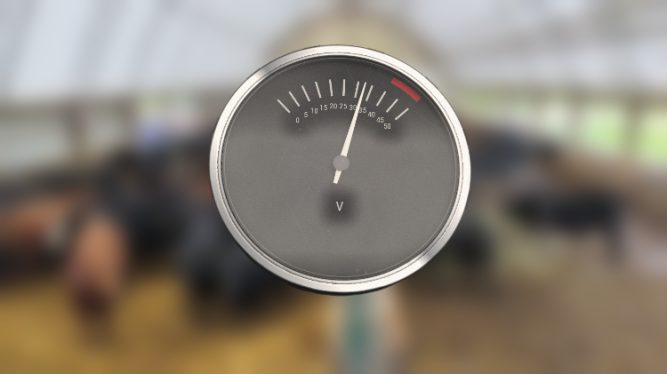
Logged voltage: 32.5 (V)
